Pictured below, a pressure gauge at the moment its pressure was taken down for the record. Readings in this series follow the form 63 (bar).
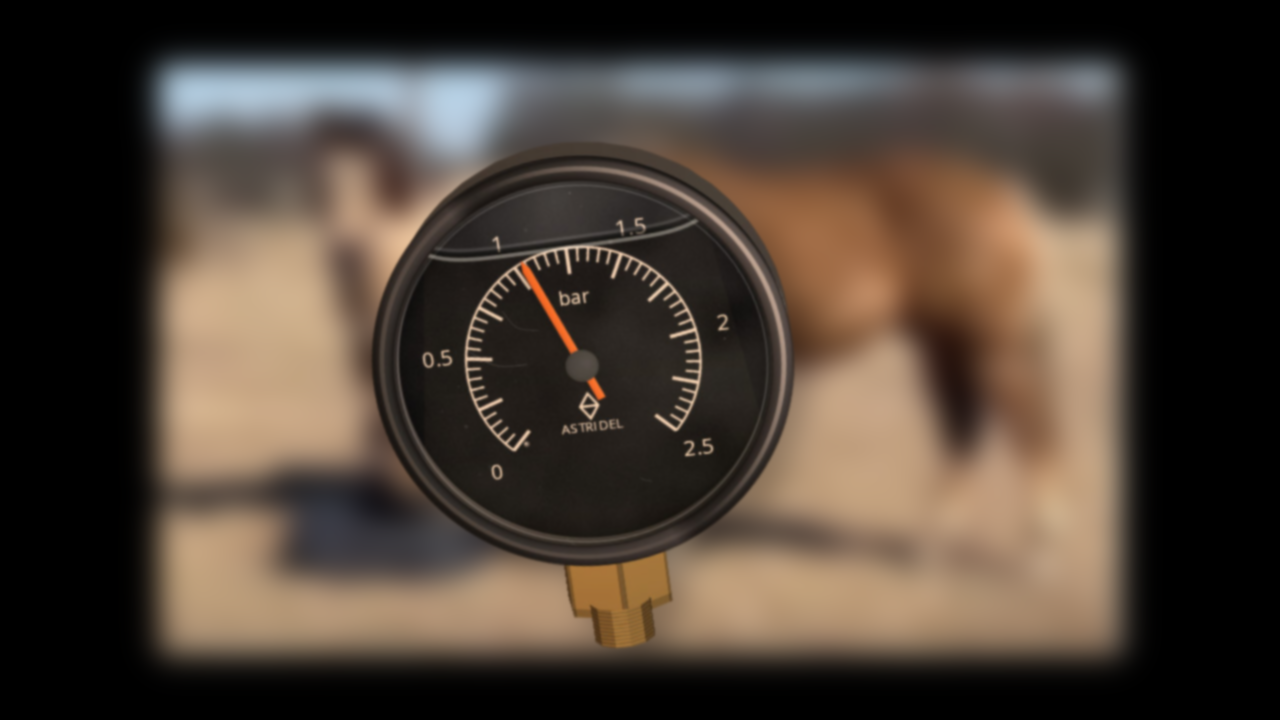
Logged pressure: 1.05 (bar)
